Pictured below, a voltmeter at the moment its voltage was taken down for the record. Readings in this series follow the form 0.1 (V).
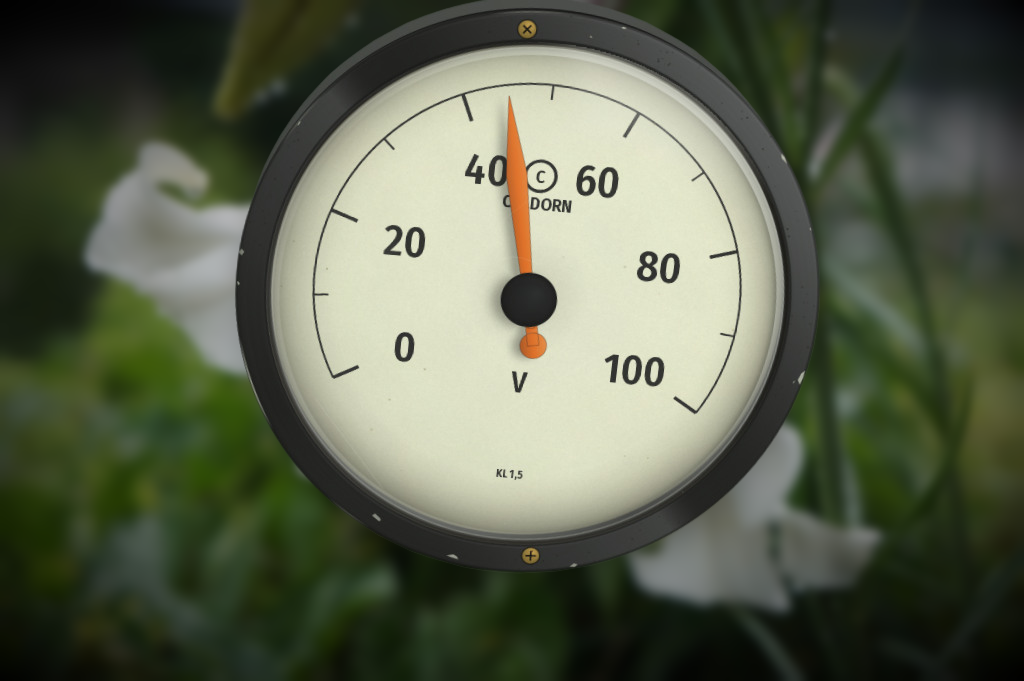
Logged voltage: 45 (V)
